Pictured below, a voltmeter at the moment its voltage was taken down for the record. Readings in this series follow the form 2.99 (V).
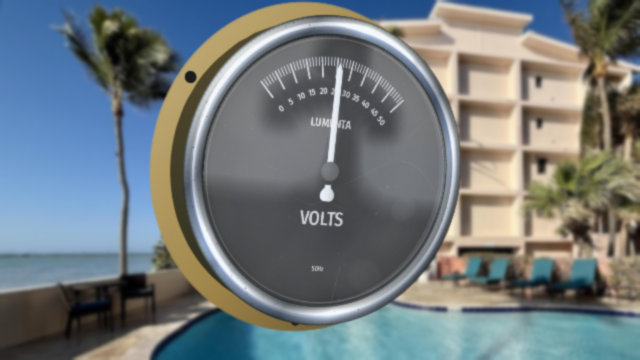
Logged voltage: 25 (V)
